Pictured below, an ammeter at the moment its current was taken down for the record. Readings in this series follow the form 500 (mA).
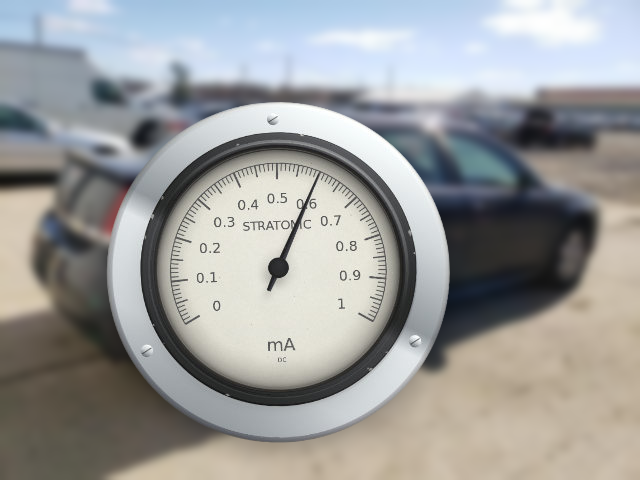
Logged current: 0.6 (mA)
